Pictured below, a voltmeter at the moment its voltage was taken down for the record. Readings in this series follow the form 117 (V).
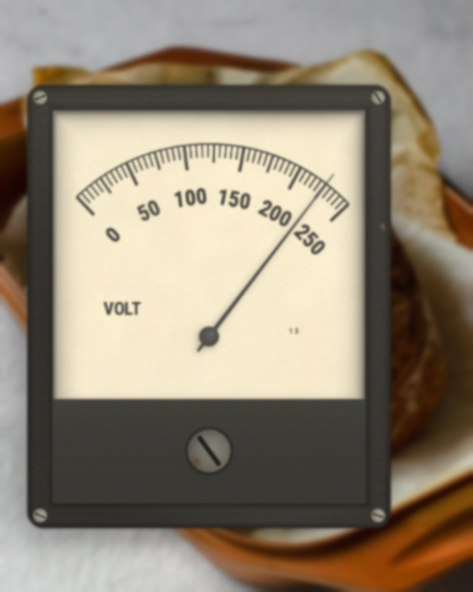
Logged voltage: 225 (V)
